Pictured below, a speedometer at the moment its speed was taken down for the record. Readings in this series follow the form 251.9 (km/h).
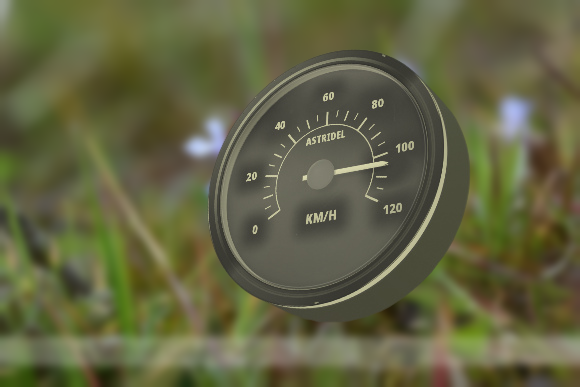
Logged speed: 105 (km/h)
